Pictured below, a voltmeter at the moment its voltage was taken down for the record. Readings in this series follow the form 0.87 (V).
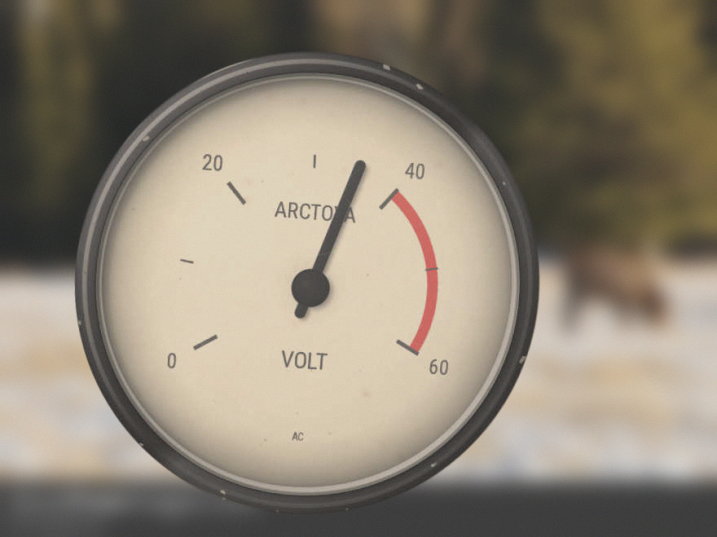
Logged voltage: 35 (V)
